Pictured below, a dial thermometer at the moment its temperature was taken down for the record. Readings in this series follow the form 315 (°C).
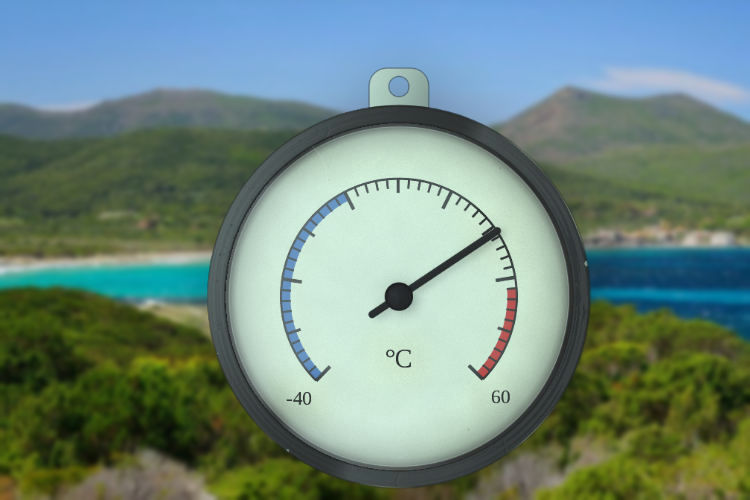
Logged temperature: 31 (°C)
